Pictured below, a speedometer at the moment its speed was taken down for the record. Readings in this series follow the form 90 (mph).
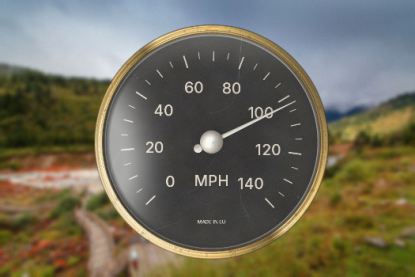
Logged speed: 102.5 (mph)
